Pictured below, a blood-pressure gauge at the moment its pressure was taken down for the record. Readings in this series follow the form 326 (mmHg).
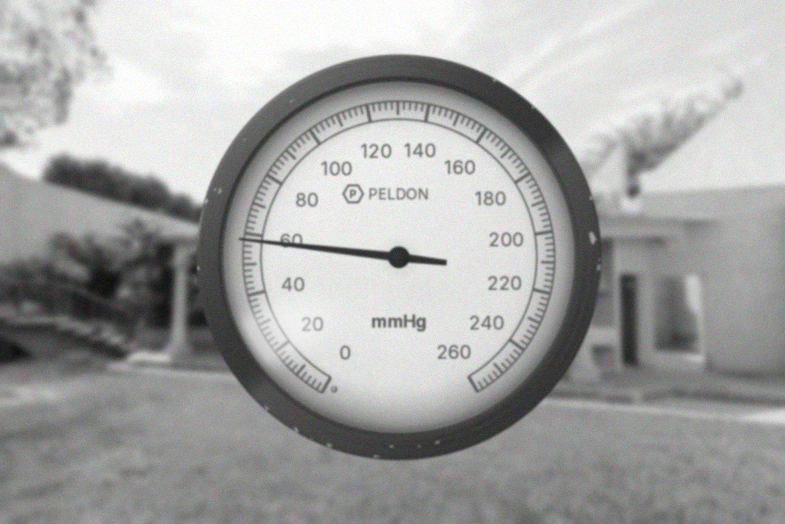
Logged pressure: 58 (mmHg)
